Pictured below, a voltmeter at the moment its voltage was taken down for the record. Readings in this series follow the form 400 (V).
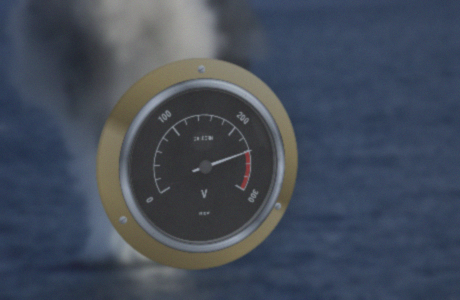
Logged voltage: 240 (V)
